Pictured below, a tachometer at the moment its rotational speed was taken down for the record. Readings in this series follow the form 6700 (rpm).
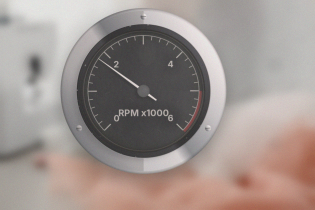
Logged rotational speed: 1800 (rpm)
